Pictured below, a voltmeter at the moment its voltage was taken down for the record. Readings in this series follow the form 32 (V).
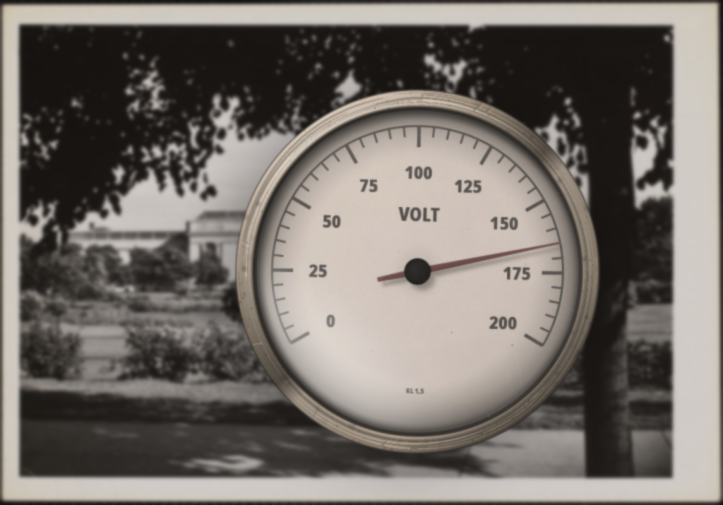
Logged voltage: 165 (V)
